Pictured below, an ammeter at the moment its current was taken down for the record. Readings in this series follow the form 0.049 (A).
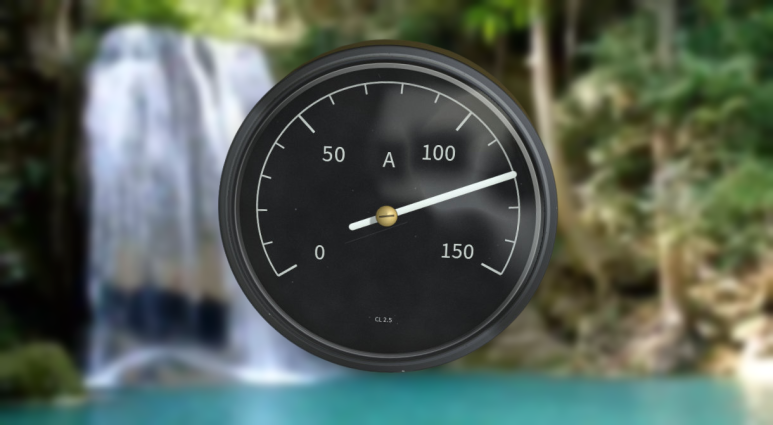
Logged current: 120 (A)
